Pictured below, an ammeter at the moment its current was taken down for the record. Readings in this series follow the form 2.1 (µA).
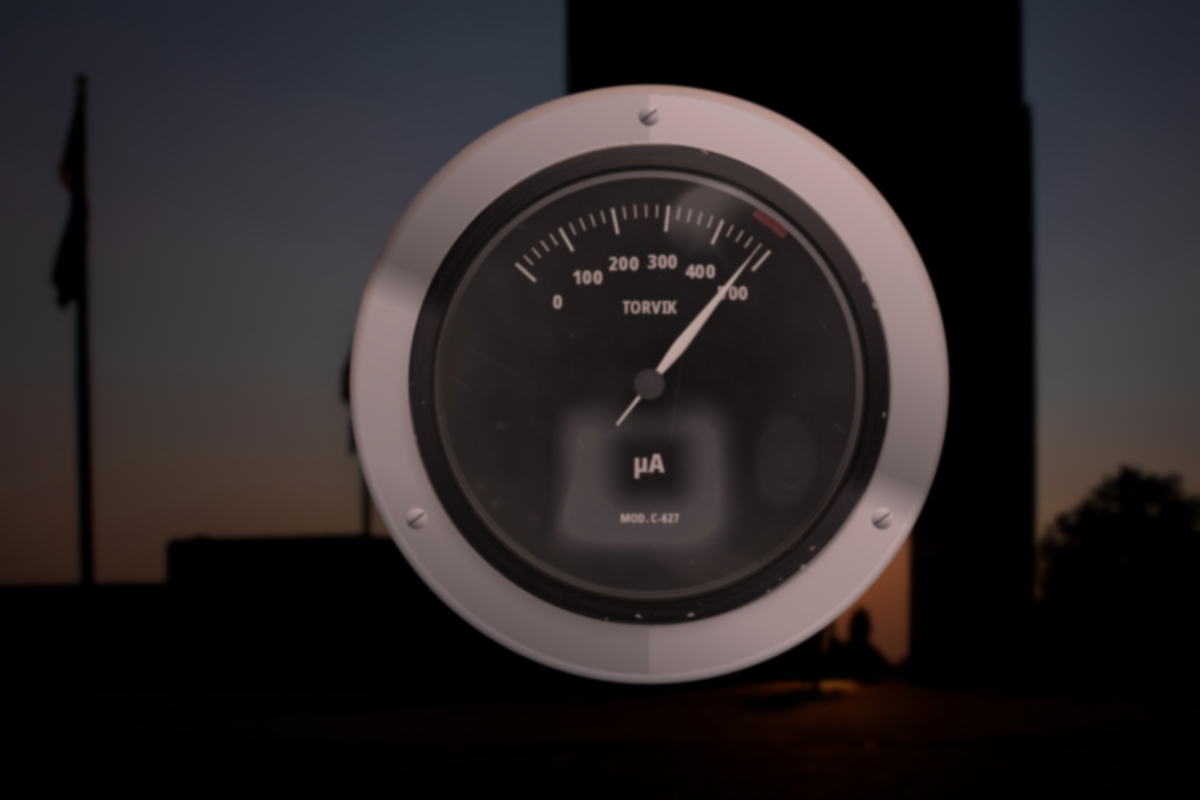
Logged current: 480 (µA)
